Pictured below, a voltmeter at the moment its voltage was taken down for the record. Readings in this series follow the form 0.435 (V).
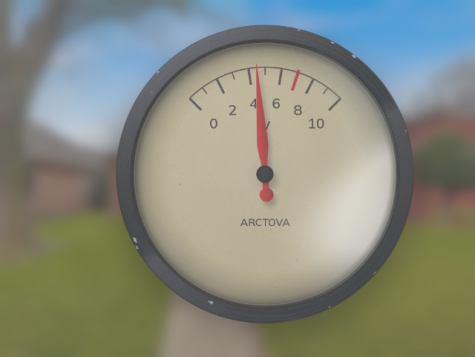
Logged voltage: 4.5 (V)
